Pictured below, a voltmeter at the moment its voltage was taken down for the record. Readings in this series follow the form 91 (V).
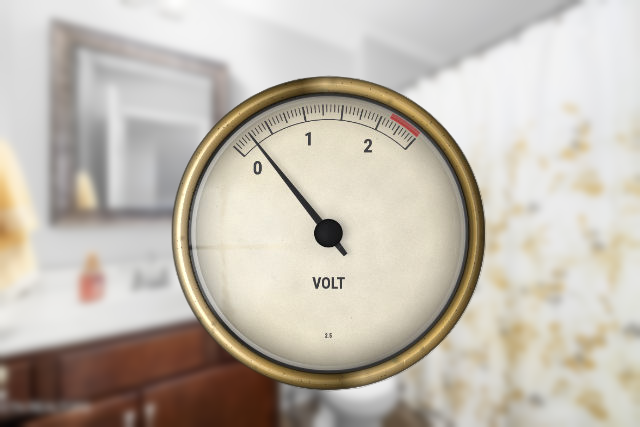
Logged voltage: 0.25 (V)
